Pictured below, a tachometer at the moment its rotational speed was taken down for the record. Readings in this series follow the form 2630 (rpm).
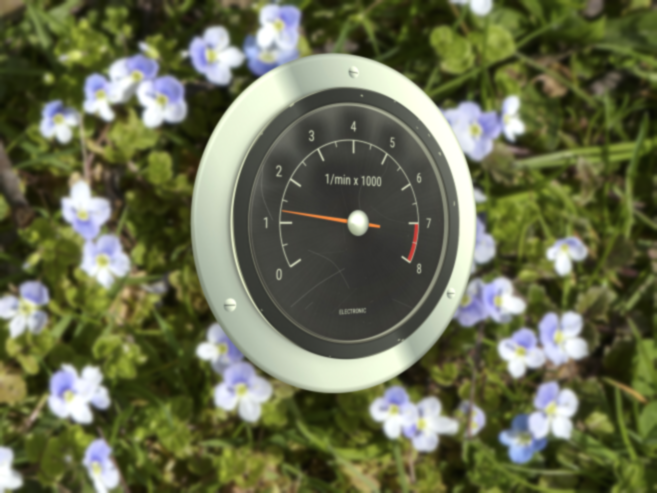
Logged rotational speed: 1250 (rpm)
